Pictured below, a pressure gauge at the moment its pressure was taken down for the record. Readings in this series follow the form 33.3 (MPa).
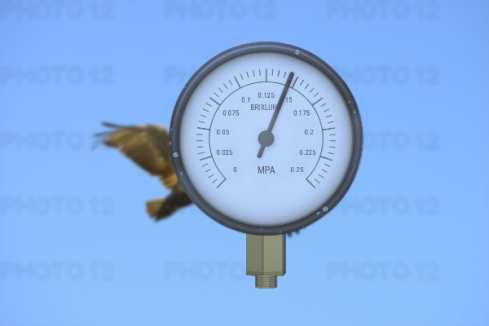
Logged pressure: 0.145 (MPa)
